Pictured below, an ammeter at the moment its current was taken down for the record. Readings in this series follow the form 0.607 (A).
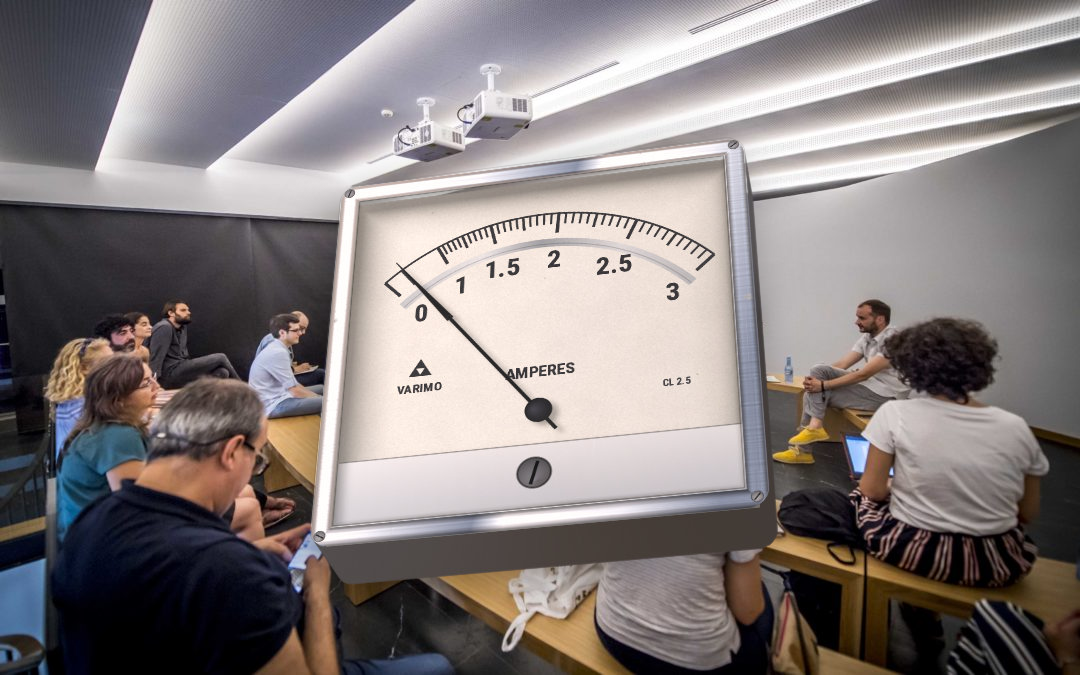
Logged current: 0.5 (A)
